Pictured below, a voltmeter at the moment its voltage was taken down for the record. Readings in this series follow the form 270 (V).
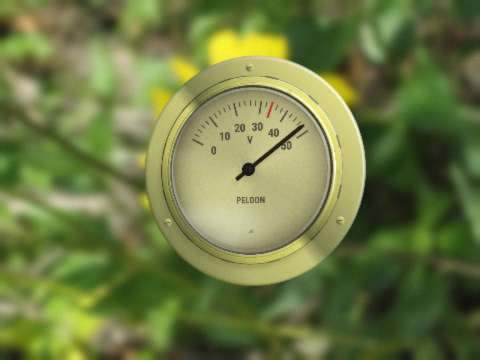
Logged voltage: 48 (V)
